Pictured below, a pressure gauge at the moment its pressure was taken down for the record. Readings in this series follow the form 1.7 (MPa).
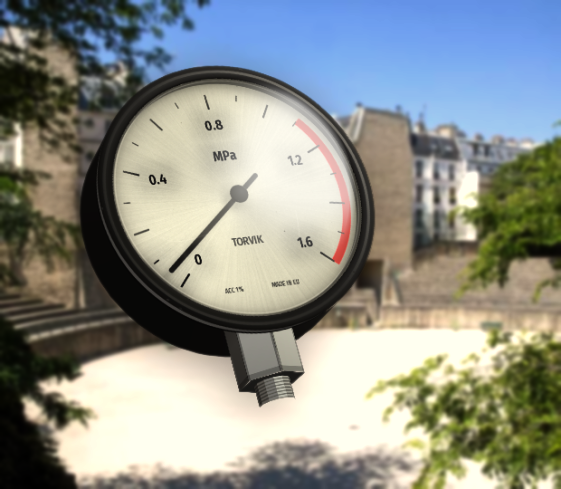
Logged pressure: 0.05 (MPa)
